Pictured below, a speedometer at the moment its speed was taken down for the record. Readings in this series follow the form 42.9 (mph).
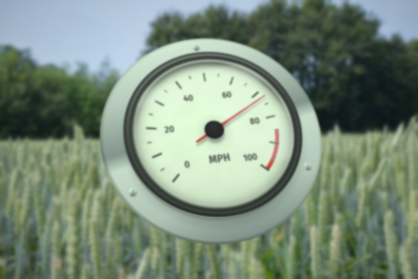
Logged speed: 72.5 (mph)
